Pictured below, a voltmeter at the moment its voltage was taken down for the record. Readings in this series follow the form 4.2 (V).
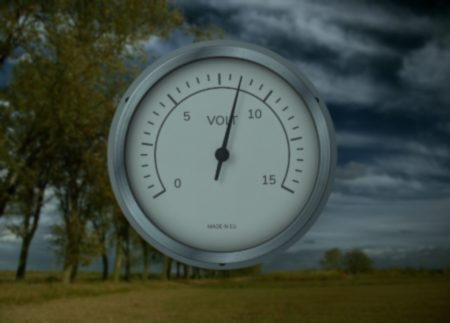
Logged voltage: 8.5 (V)
